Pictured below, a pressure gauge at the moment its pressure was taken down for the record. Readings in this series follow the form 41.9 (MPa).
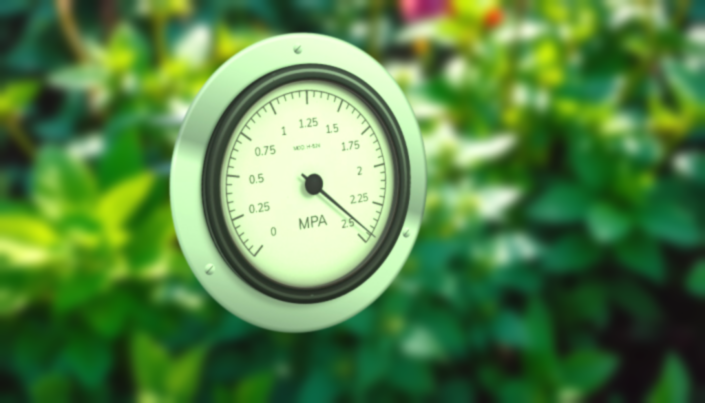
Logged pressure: 2.45 (MPa)
